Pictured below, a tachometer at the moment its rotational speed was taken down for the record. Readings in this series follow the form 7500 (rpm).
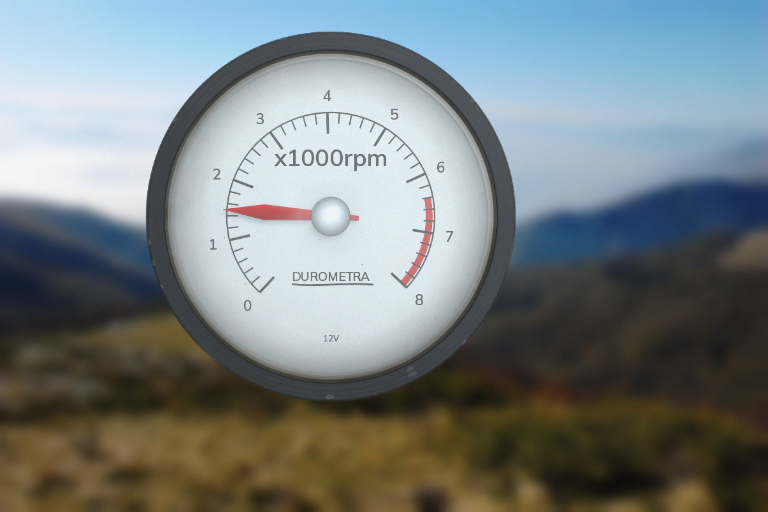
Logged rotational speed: 1500 (rpm)
